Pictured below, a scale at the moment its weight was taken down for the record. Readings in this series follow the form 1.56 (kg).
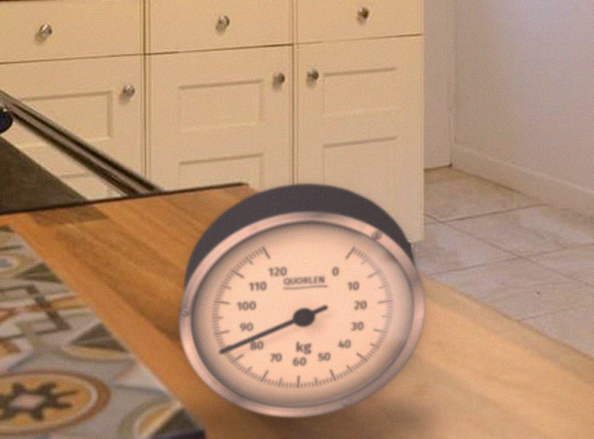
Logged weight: 85 (kg)
